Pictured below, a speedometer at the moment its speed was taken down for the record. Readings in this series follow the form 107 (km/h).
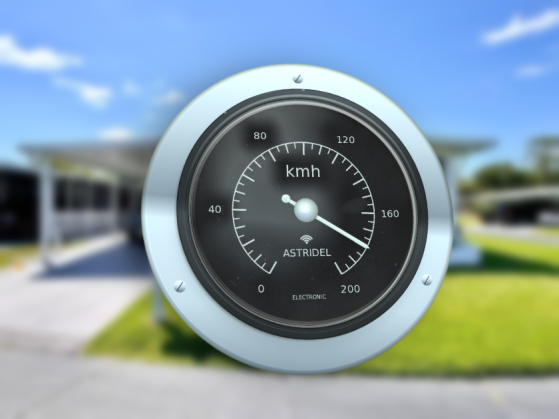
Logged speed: 180 (km/h)
